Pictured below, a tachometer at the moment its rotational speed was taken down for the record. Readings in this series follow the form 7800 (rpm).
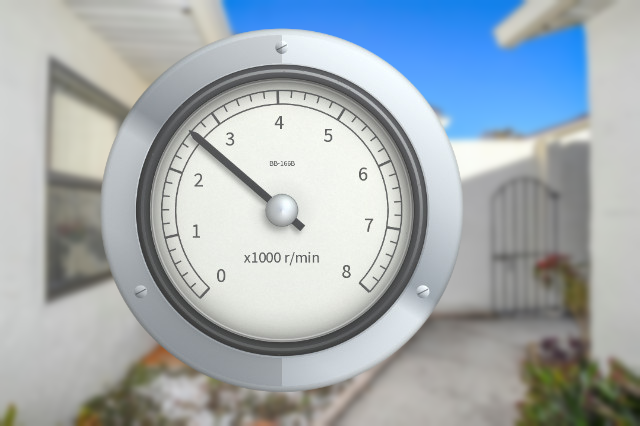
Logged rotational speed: 2600 (rpm)
